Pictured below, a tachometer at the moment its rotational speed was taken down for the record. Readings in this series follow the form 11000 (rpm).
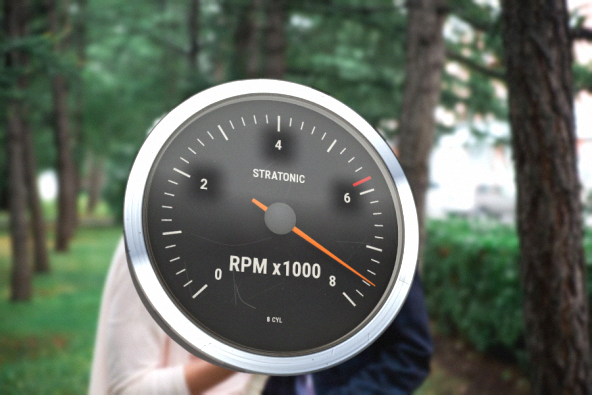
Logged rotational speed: 7600 (rpm)
